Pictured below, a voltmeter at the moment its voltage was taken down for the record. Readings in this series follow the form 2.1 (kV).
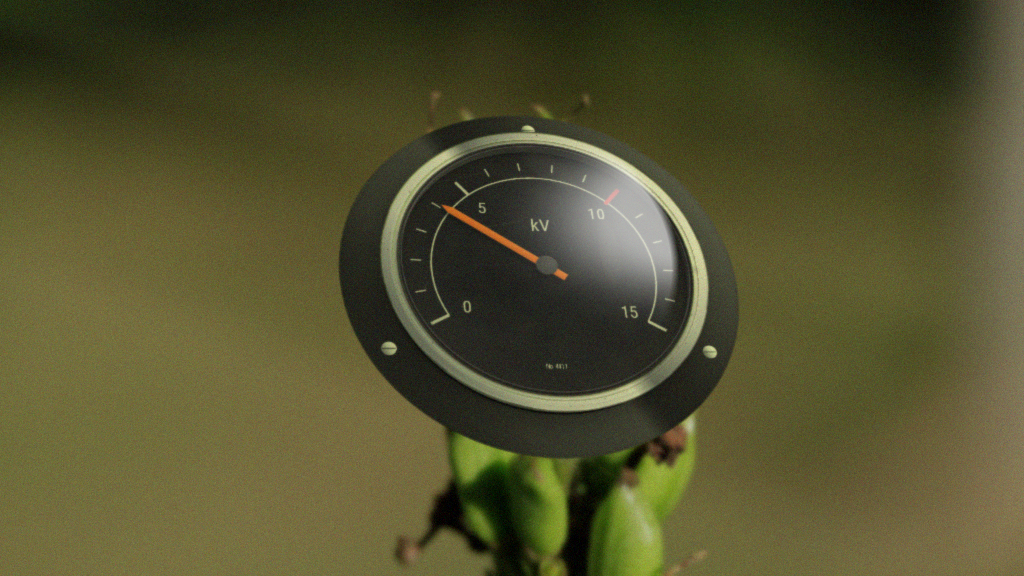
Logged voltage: 4 (kV)
